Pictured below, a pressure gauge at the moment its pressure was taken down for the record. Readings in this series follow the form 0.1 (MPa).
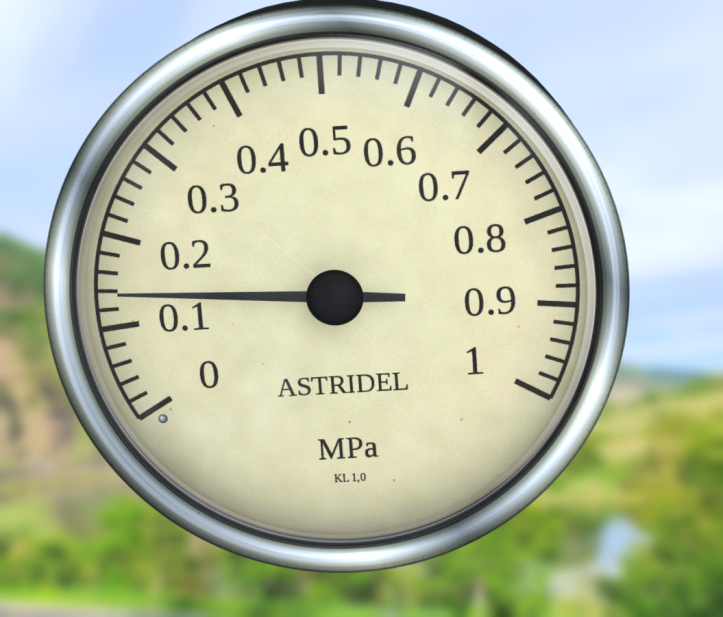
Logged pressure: 0.14 (MPa)
